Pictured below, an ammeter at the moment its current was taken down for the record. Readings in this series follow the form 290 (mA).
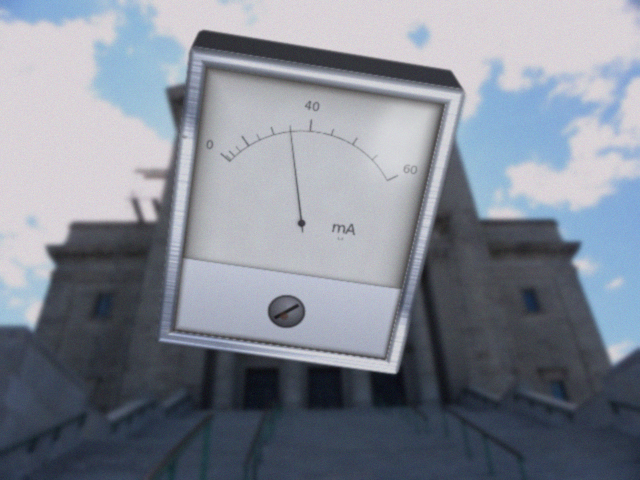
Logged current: 35 (mA)
